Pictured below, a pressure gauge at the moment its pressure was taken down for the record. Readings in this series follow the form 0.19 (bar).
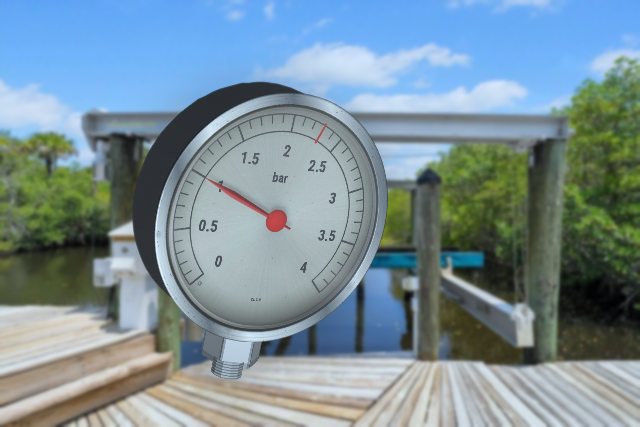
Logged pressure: 1 (bar)
